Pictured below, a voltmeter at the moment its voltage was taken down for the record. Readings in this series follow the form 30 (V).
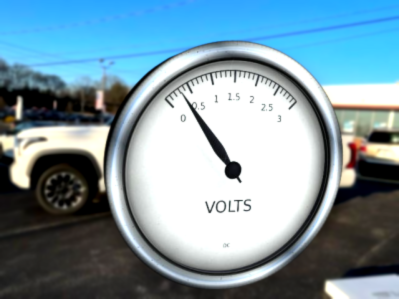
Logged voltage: 0.3 (V)
